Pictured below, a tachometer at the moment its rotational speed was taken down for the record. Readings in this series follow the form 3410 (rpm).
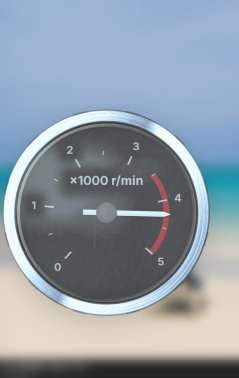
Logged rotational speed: 4250 (rpm)
